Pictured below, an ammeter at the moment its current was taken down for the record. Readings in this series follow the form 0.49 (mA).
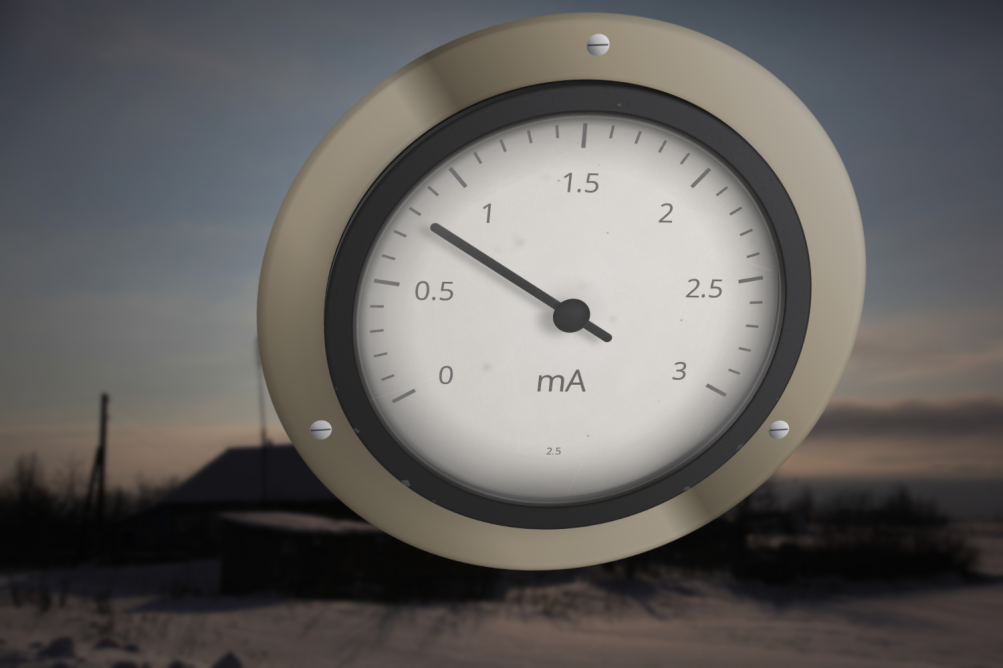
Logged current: 0.8 (mA)
